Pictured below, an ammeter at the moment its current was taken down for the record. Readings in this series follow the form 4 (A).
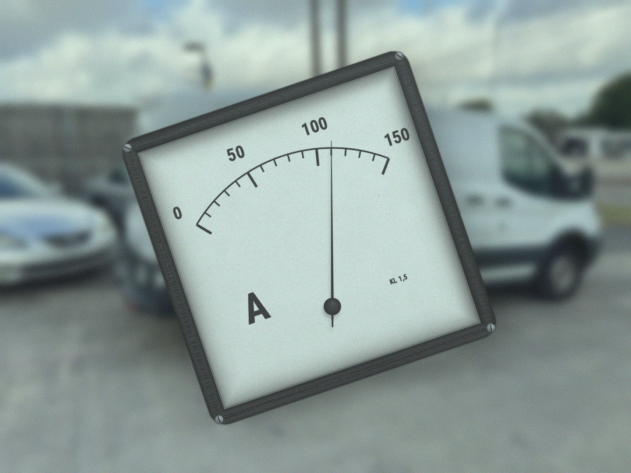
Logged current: 110 (A)
